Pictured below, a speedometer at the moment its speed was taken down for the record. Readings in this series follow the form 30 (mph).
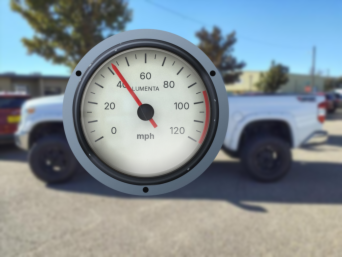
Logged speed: 42.5 (mph)
